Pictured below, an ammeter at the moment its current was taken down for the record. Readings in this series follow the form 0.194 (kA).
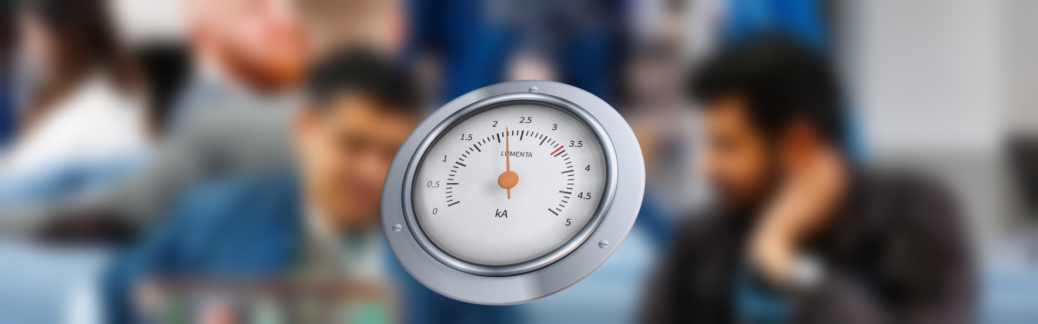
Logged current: 2.2 (kA)
